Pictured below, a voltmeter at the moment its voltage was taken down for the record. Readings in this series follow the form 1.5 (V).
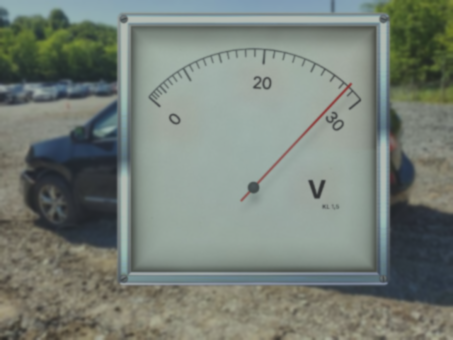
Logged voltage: 28.5 (V)
